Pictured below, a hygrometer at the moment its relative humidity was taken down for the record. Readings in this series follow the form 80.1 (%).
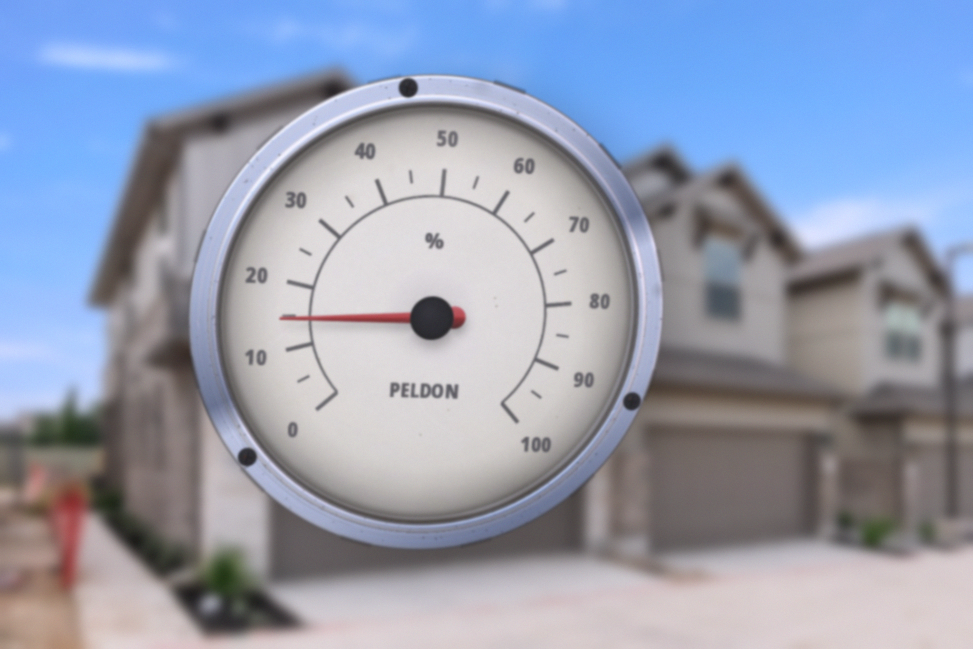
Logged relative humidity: 15 (%)
